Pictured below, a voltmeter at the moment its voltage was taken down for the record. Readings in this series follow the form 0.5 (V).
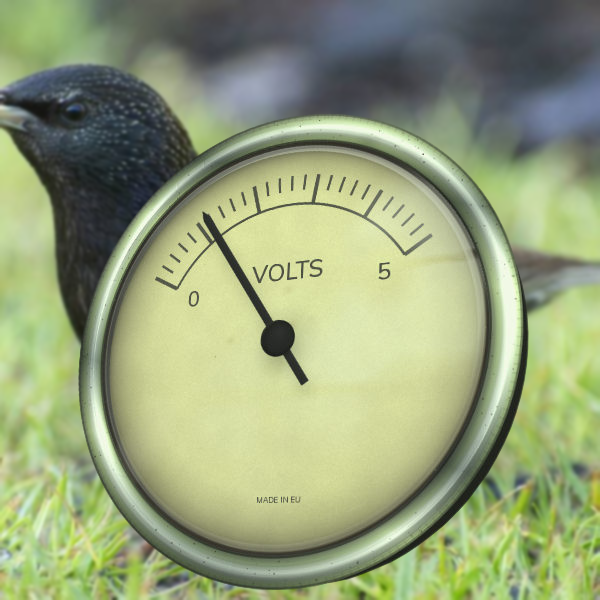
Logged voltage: 1.2 (V)
